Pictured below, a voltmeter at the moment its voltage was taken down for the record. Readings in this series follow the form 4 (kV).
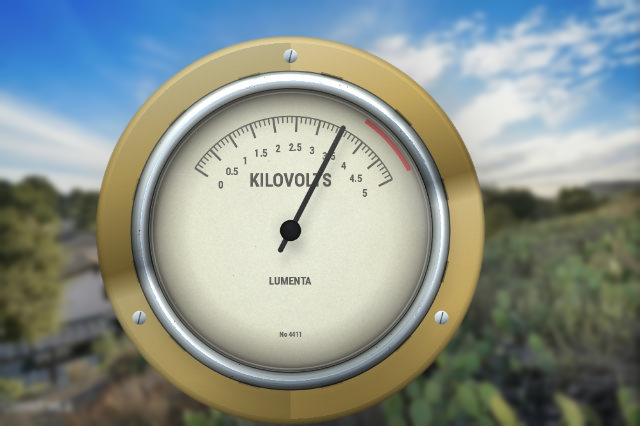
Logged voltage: 3.5 (kV)
